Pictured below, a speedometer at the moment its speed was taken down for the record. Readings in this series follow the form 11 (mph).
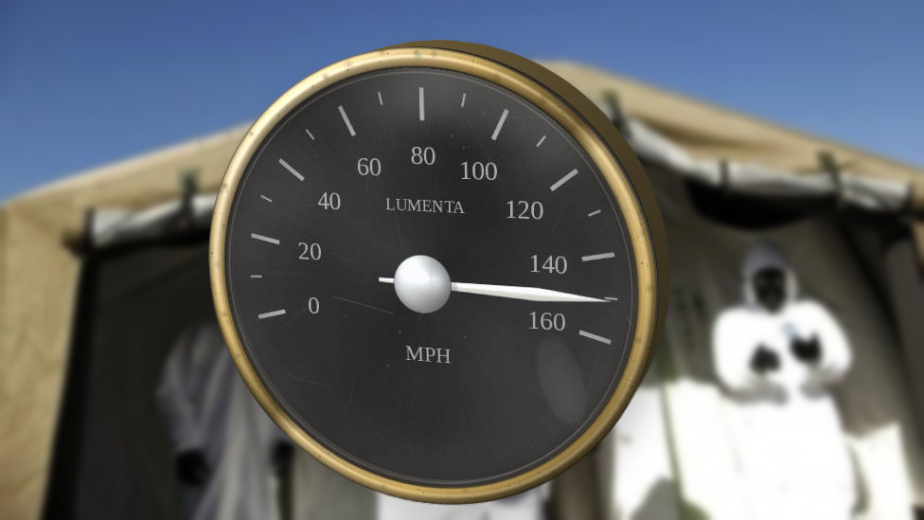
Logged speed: 150 (mph)
